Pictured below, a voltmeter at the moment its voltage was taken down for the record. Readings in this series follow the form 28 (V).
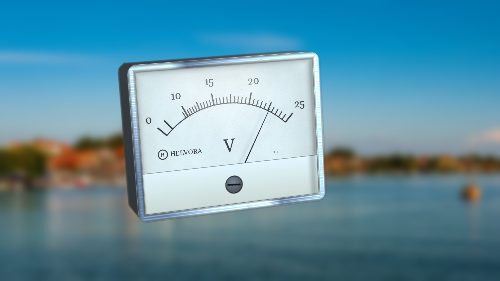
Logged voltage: 22.5 (V)
